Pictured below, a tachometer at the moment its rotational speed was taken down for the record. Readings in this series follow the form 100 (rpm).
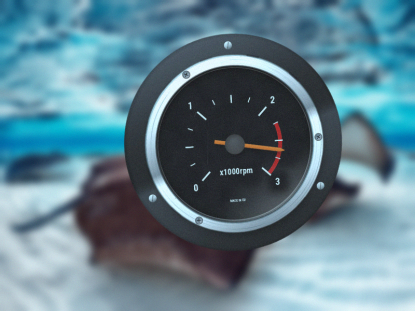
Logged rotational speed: 2625 (rpm)
